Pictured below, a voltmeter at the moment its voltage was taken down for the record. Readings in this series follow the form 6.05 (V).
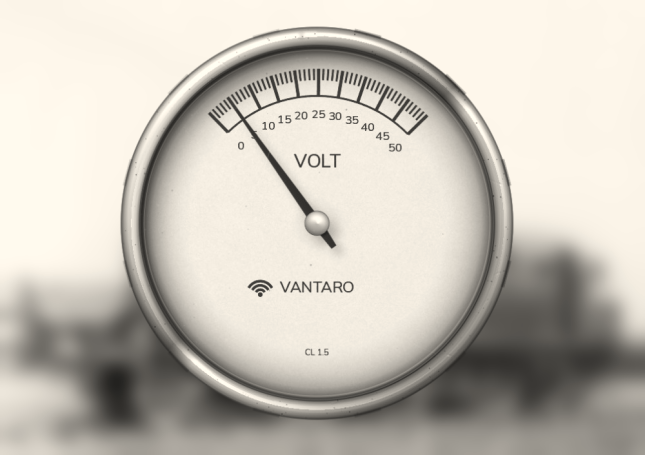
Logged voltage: 5 (V)
